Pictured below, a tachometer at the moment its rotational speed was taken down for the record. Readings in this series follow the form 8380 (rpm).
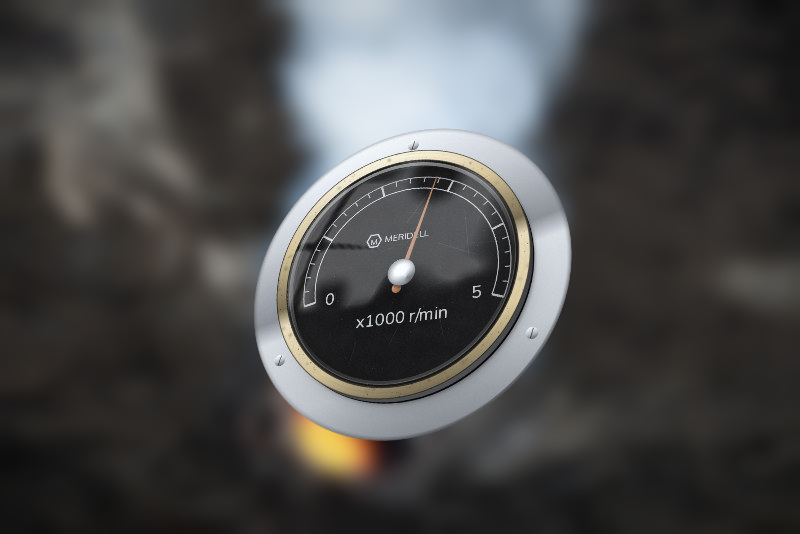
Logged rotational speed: 2800 (rpm)
